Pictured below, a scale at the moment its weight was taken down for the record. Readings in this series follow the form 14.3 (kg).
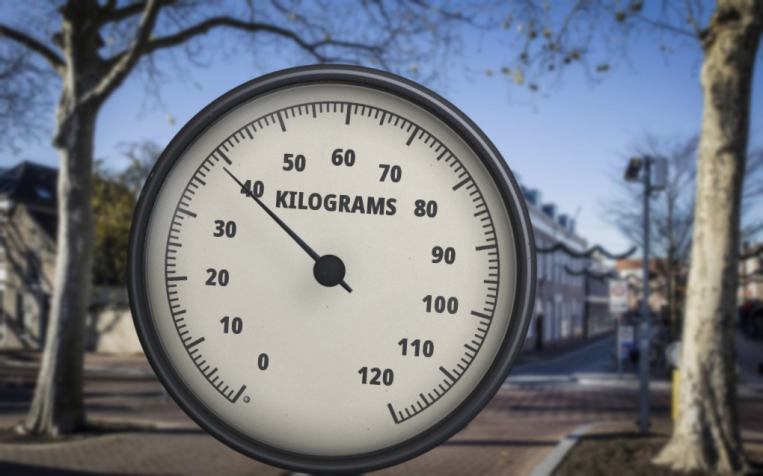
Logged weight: 39 (kg)
